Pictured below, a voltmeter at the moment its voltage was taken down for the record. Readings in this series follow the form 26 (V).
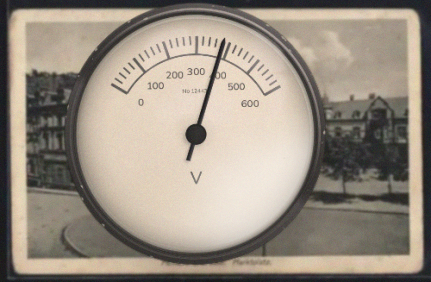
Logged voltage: 380 (V)
